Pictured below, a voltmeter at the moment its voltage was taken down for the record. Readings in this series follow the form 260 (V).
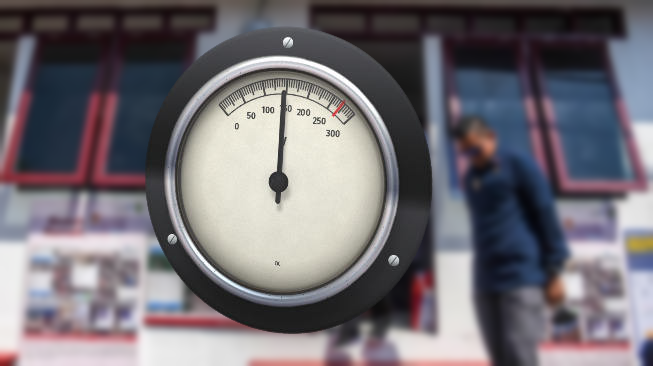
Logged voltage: 150 (V)
